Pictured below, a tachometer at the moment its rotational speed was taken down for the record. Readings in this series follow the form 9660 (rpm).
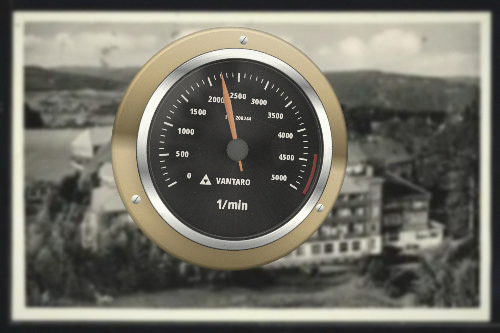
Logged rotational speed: 2200 (rpm)
